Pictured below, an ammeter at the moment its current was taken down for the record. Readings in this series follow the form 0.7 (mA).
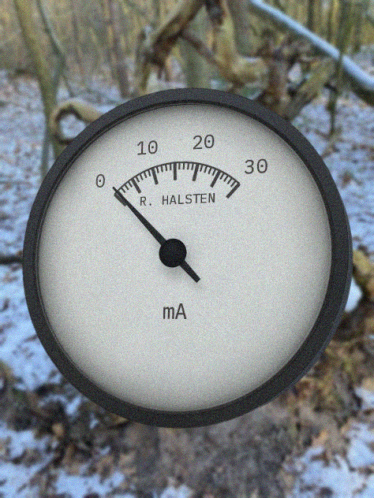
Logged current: 1 (mA)
